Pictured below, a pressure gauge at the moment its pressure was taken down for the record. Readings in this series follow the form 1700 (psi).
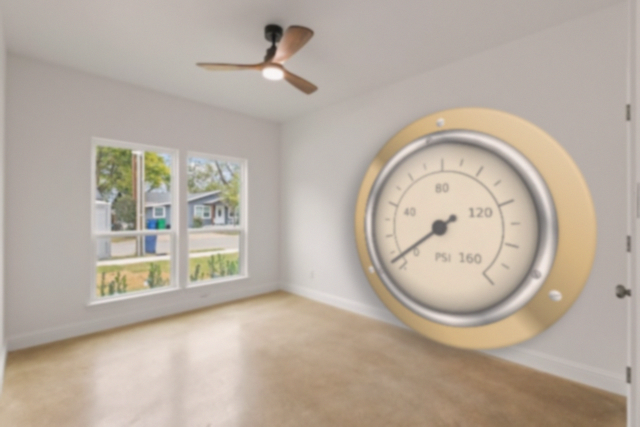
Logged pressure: 5 (psi)
